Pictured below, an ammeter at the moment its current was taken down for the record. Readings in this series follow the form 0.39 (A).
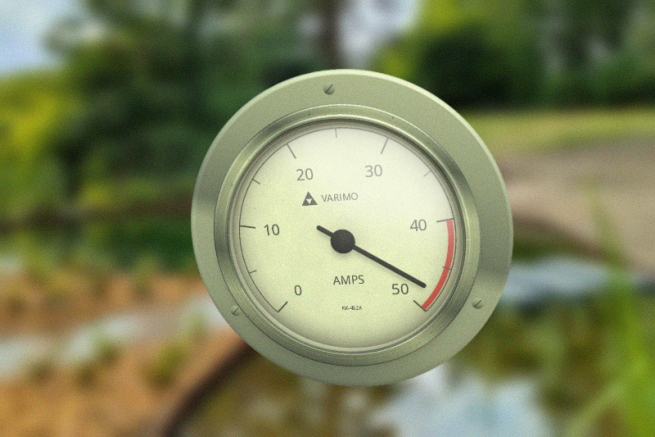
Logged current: 47.5 (A)
